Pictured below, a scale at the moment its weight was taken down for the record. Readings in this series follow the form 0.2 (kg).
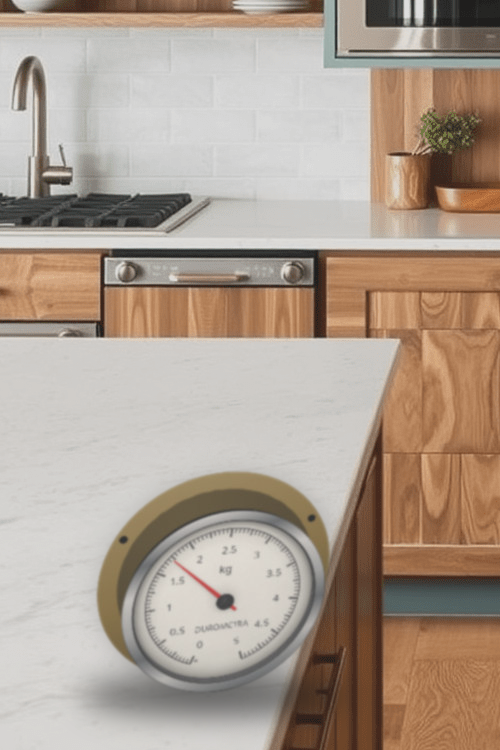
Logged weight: 1.75 (kg)
